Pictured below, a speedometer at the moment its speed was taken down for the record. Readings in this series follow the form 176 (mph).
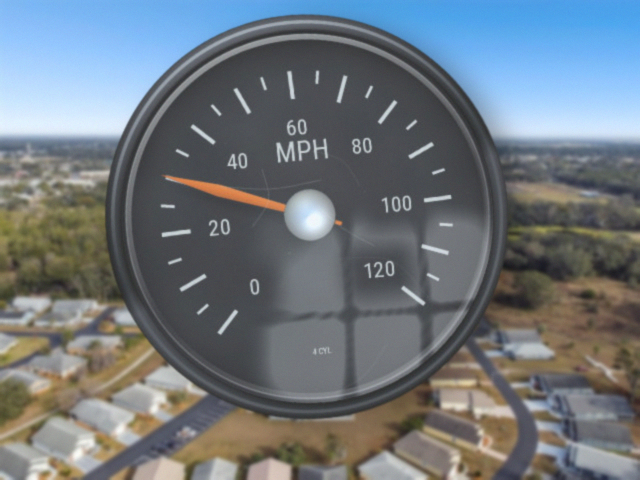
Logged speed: 30 (mph)
